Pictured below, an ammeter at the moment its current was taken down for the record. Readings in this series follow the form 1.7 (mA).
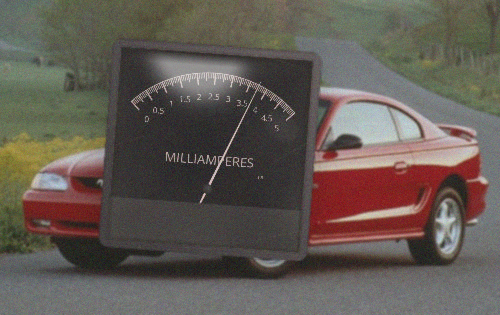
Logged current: 3.75 (mA)
